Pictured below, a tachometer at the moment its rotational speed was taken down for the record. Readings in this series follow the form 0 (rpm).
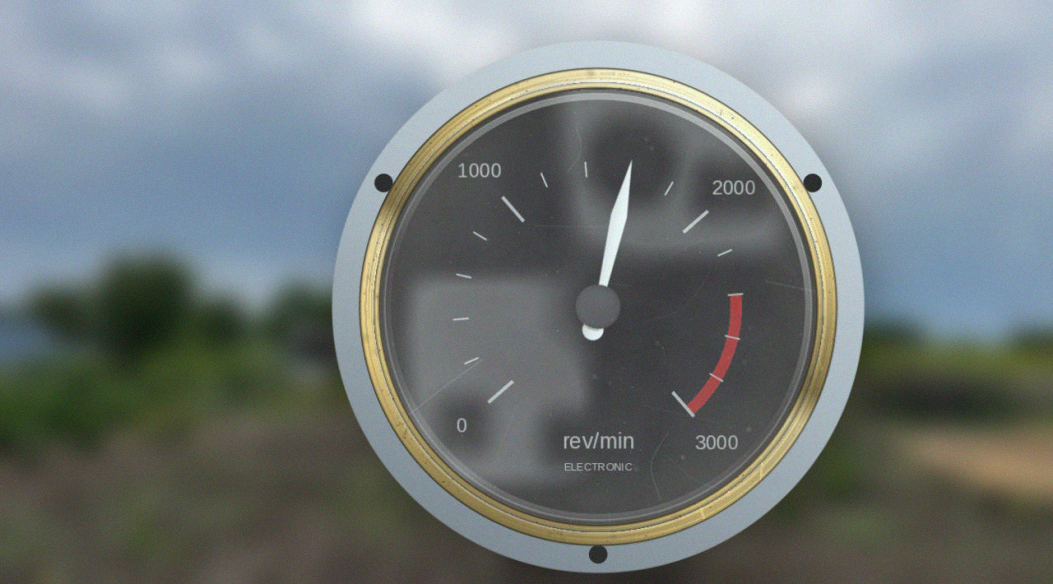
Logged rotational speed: 1600 (rpm)
